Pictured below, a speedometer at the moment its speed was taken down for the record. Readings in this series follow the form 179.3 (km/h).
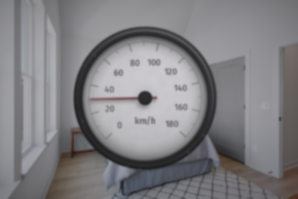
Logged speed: 30 (km/h)
